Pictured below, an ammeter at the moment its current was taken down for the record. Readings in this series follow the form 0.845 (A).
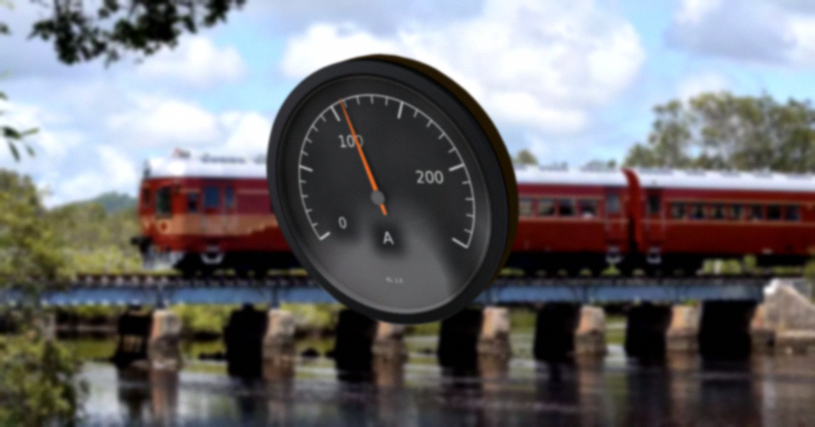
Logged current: 110 (A)
